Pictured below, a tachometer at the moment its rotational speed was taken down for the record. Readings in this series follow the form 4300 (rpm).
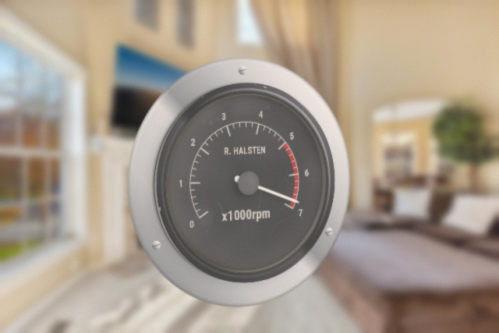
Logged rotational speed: 6800 (rpm)
